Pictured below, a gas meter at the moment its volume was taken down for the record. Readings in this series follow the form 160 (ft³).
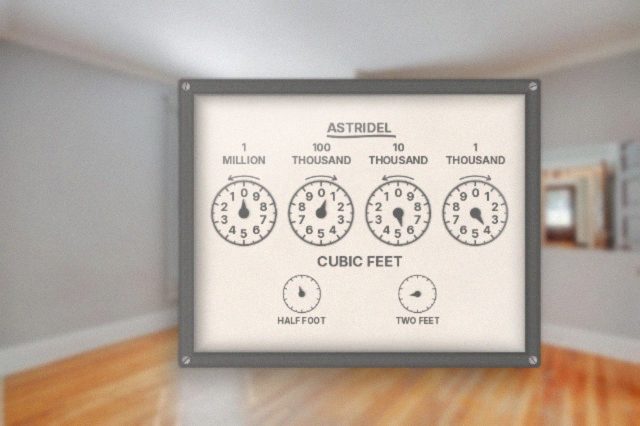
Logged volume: 5400 (ft³)
